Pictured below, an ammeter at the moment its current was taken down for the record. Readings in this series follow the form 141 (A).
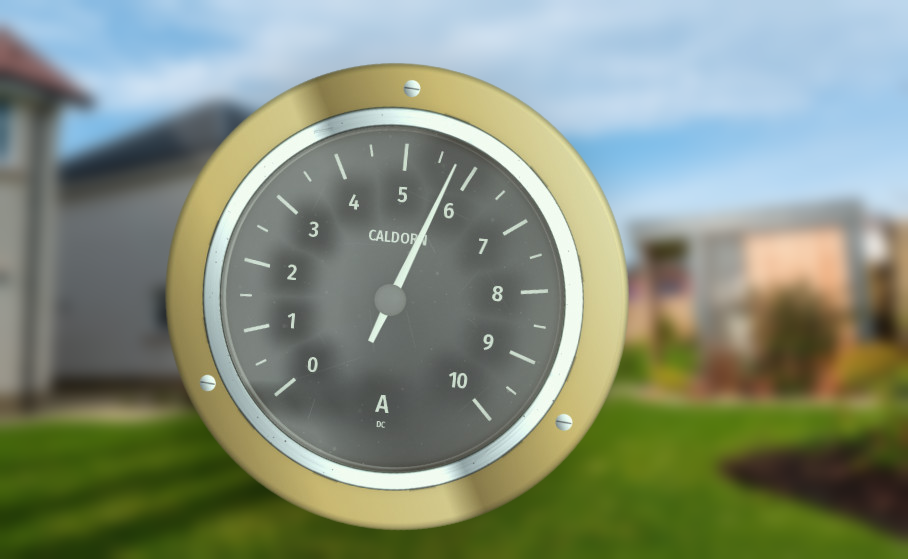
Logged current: 5.75 (A)
